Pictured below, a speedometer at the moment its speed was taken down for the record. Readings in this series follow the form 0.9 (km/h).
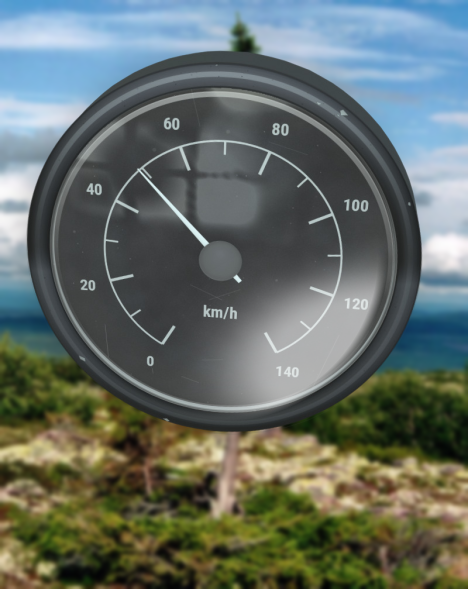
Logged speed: 50 (km/h)
